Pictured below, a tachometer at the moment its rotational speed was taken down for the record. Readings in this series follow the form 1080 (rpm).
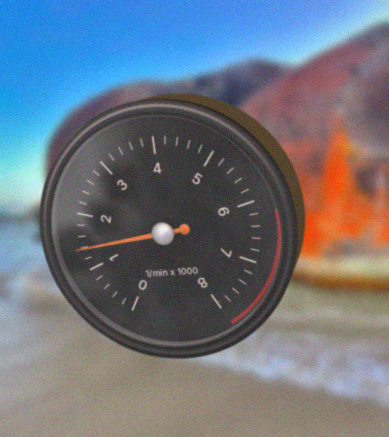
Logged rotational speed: 1400 (rpm)
